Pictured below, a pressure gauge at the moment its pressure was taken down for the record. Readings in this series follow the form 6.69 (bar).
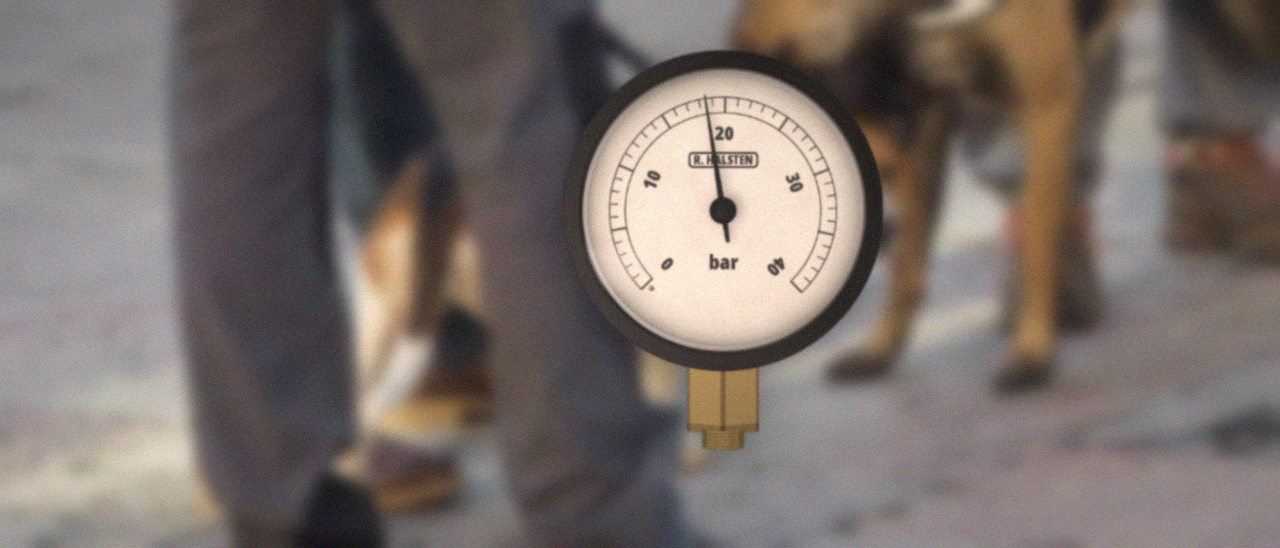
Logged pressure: 18.5 (bar)
